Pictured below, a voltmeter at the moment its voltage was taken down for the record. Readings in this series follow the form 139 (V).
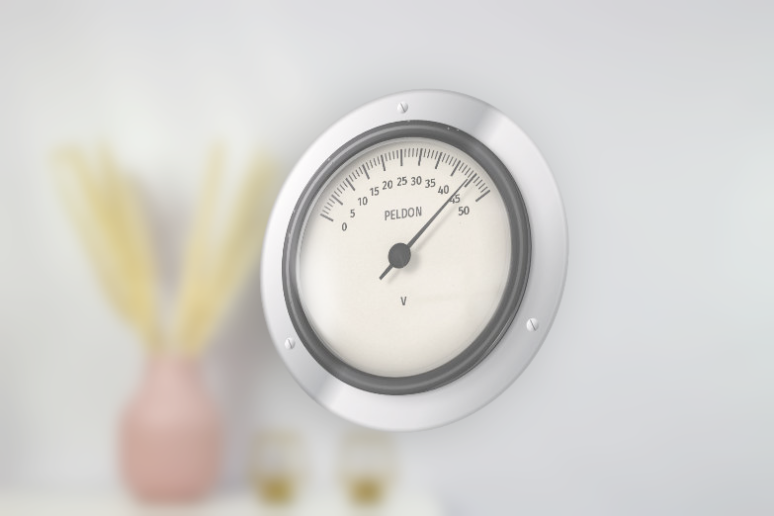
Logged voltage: 45 (V)
